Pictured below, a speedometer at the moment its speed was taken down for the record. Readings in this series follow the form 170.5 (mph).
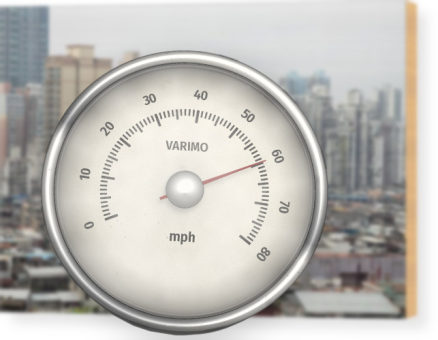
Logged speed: 60 (mph)
